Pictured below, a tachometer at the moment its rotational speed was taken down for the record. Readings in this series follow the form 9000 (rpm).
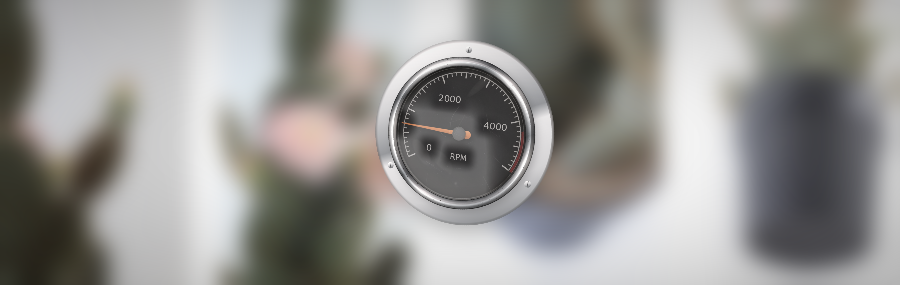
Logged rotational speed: 700 (rpm)
